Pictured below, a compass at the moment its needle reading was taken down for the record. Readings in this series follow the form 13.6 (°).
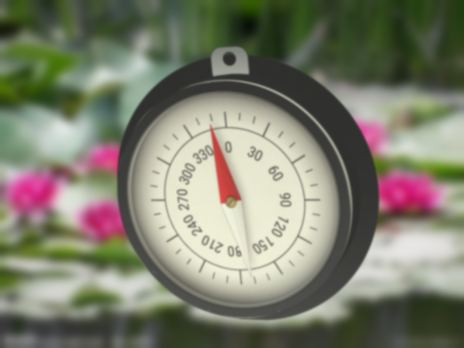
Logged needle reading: 350 (°)
